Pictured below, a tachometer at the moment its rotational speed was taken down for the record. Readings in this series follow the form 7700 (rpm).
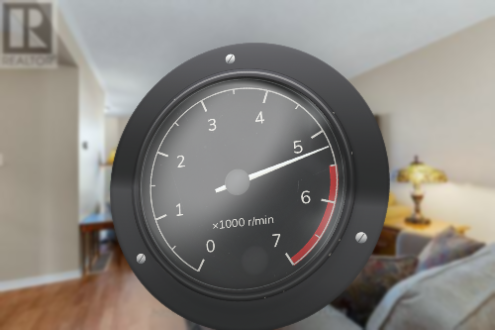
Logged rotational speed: 5250 (rpm)
